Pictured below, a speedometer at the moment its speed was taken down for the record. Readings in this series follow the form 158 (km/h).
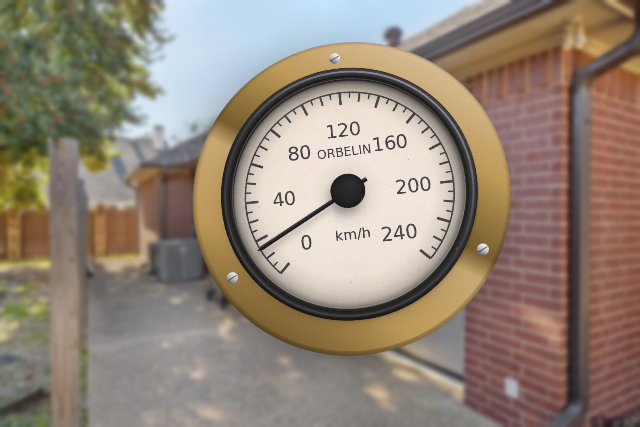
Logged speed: 15 (km/h)
